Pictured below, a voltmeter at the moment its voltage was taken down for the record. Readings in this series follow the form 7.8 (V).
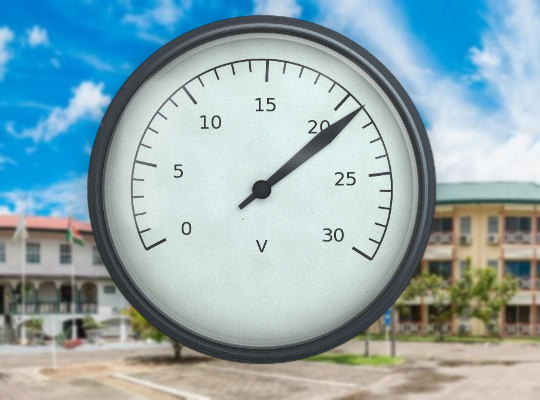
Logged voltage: 21 (V)
